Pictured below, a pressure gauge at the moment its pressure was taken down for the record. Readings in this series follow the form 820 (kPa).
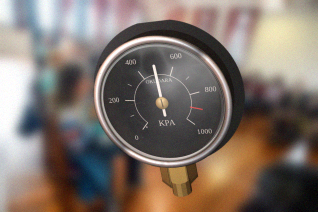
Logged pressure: 500 (kPa)
